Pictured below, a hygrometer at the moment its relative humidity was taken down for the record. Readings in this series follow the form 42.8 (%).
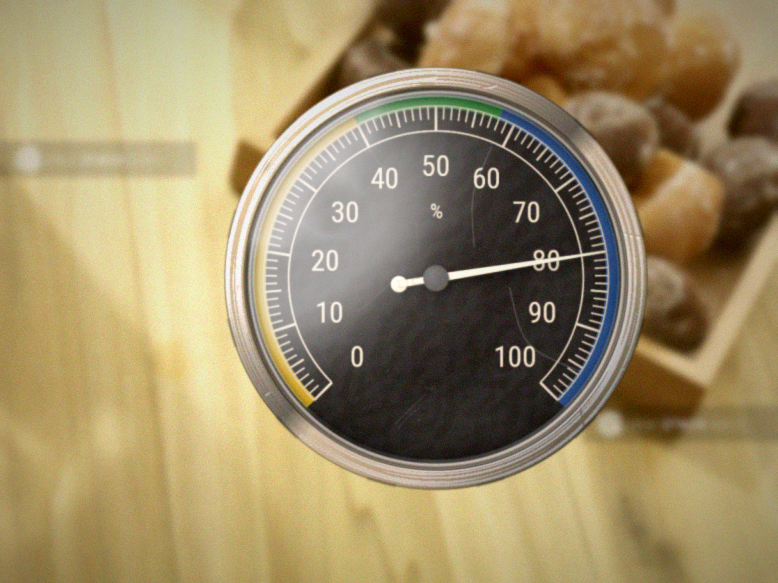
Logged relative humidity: 80 (%)
